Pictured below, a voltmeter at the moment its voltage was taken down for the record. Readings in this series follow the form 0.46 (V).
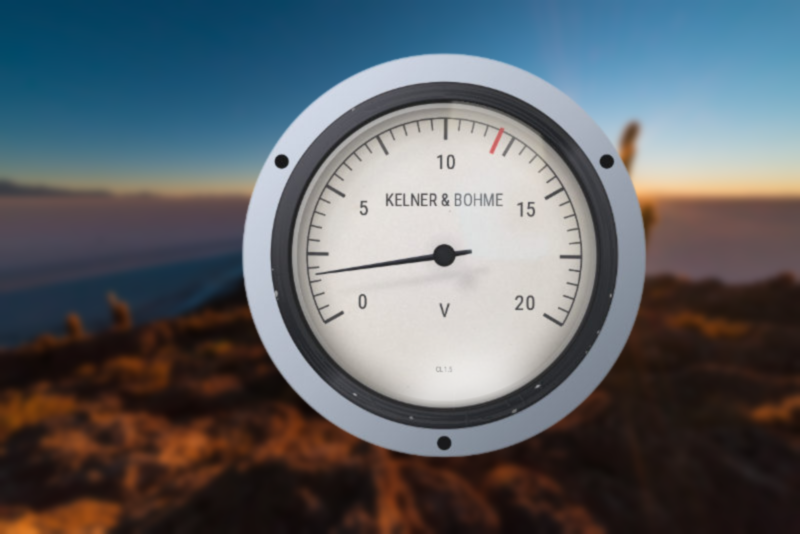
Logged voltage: 1.75 (V)
